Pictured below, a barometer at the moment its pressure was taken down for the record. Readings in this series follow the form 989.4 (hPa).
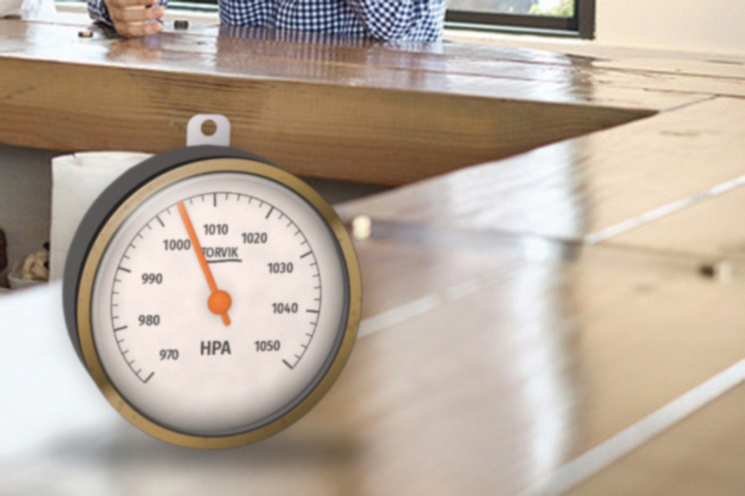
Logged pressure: 1004 (hPa)
